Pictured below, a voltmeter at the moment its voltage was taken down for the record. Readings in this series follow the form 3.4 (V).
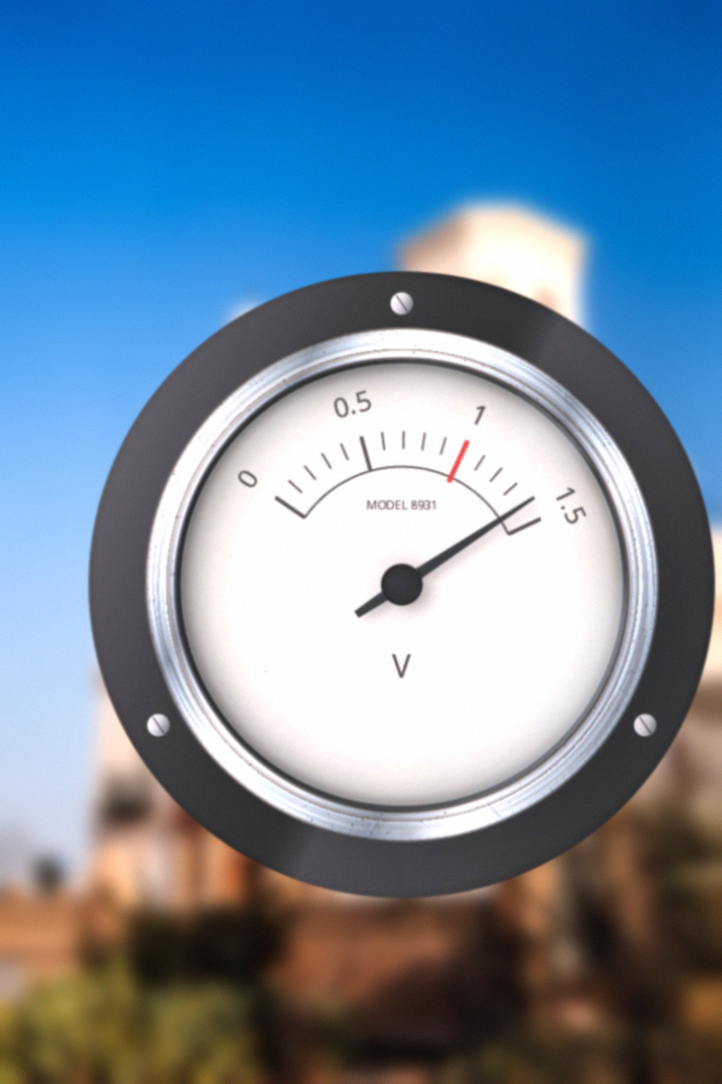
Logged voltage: 1.4 (V)
